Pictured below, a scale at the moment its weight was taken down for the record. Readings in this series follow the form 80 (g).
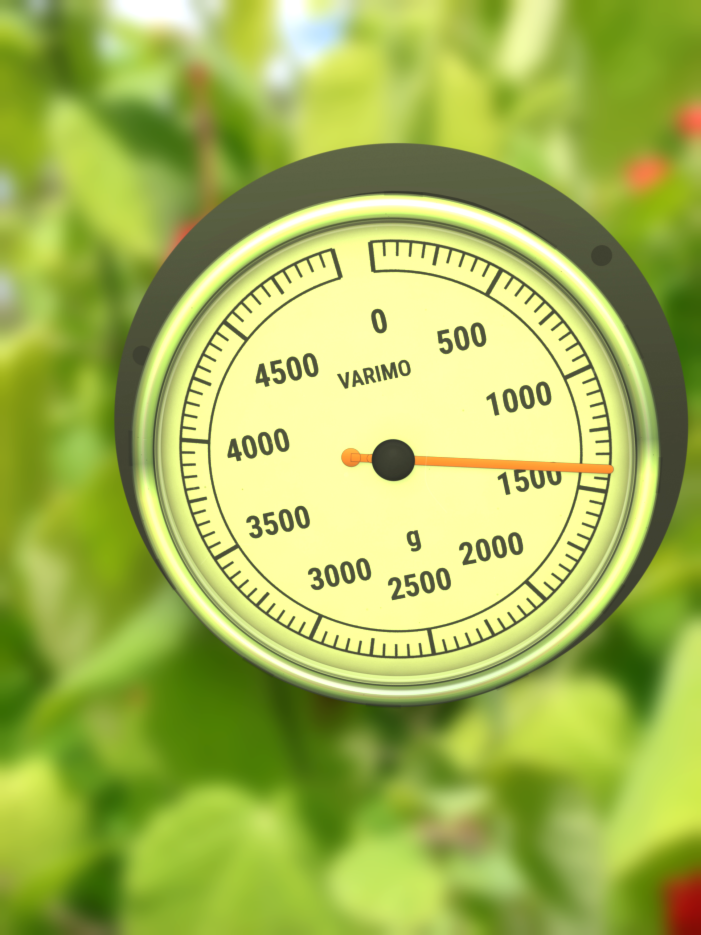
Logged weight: 1400 (g)
